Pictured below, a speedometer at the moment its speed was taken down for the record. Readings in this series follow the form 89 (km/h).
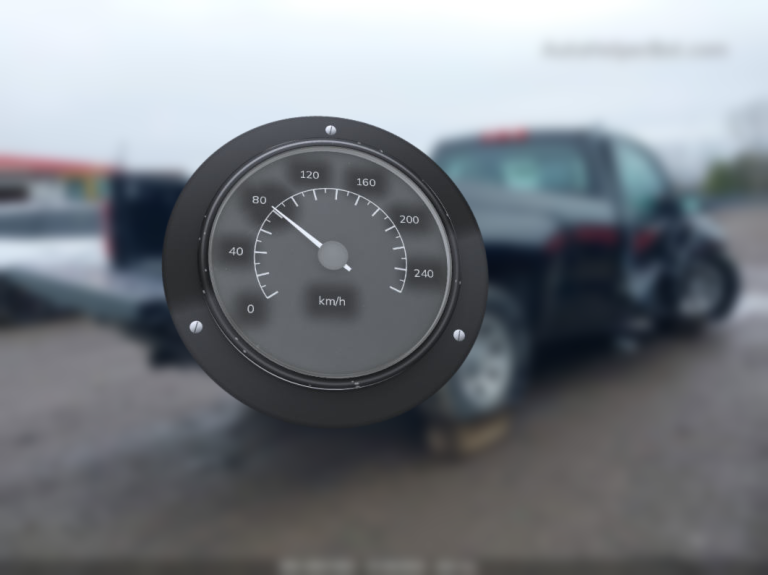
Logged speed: 80 (km/h)
